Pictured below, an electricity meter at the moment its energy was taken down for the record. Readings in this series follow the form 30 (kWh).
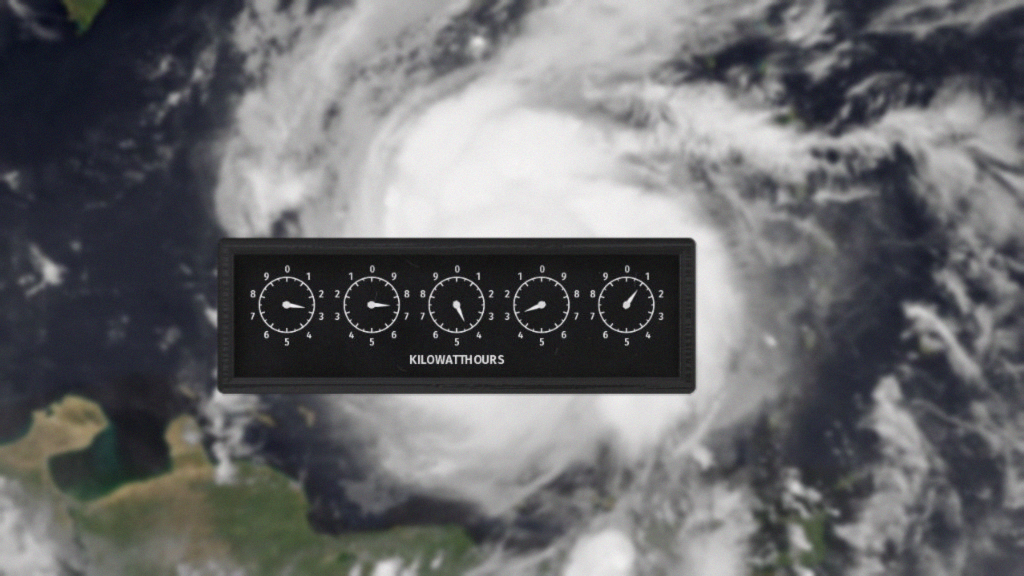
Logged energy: 27431 (kWh)
